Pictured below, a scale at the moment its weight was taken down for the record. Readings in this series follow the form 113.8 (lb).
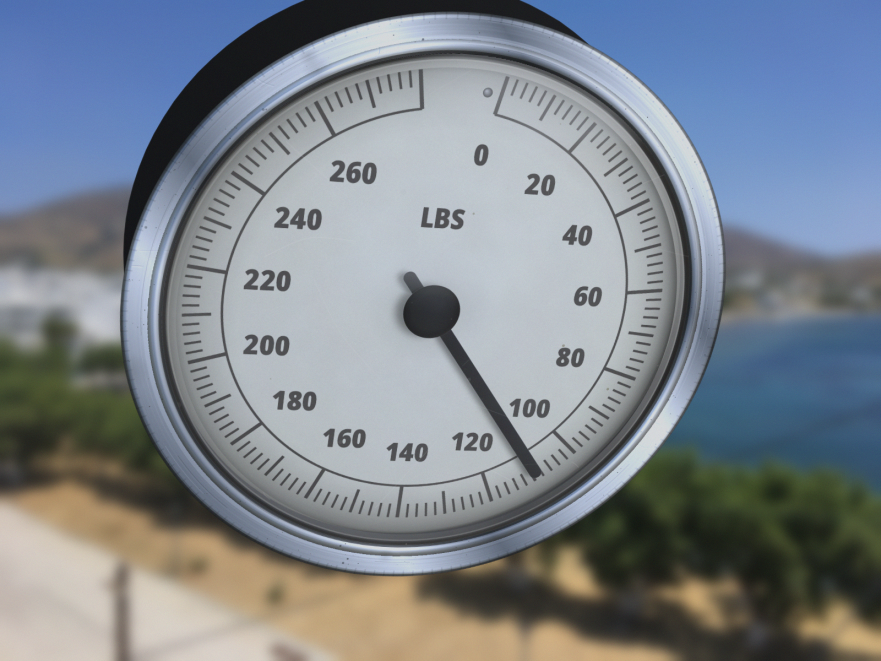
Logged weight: 109 (lb)
